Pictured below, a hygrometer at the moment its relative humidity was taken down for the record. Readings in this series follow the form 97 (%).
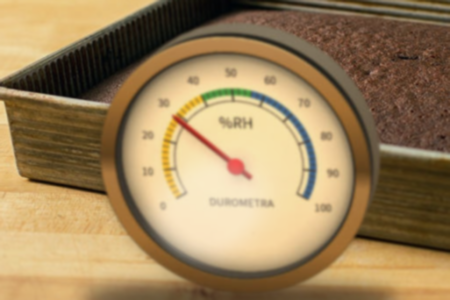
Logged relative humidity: 30 (%)
